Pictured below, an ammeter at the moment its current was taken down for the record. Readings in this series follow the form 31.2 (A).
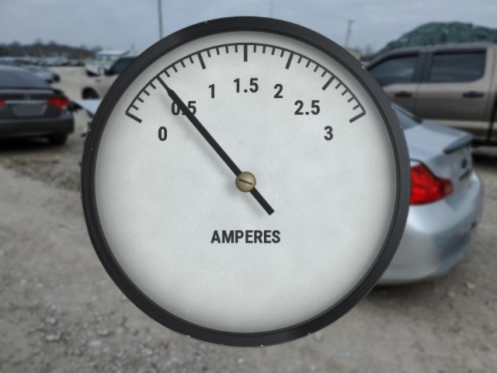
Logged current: 0.5 (A)
